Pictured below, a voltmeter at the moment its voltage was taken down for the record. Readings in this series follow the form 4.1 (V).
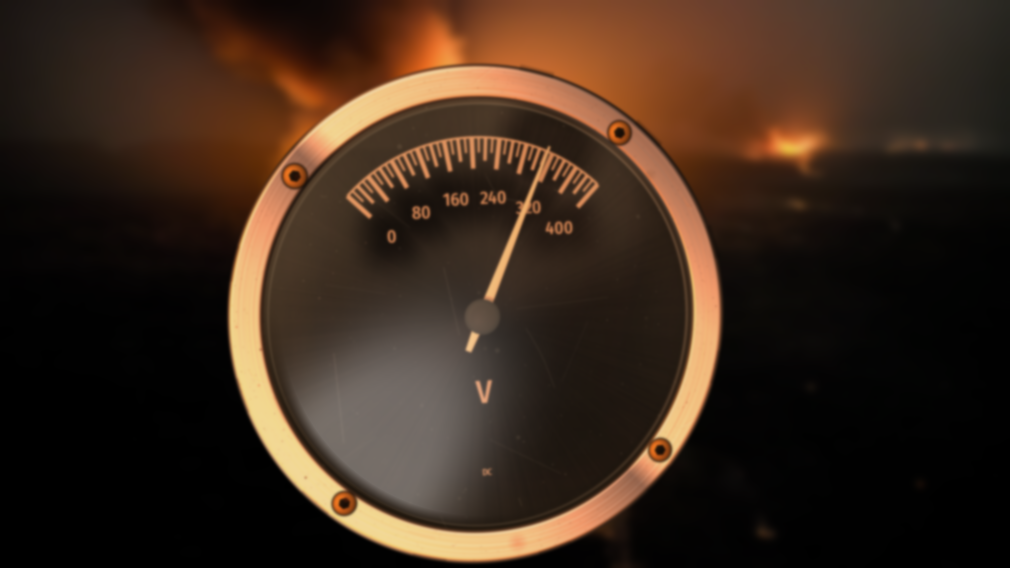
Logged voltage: 310 (V)
